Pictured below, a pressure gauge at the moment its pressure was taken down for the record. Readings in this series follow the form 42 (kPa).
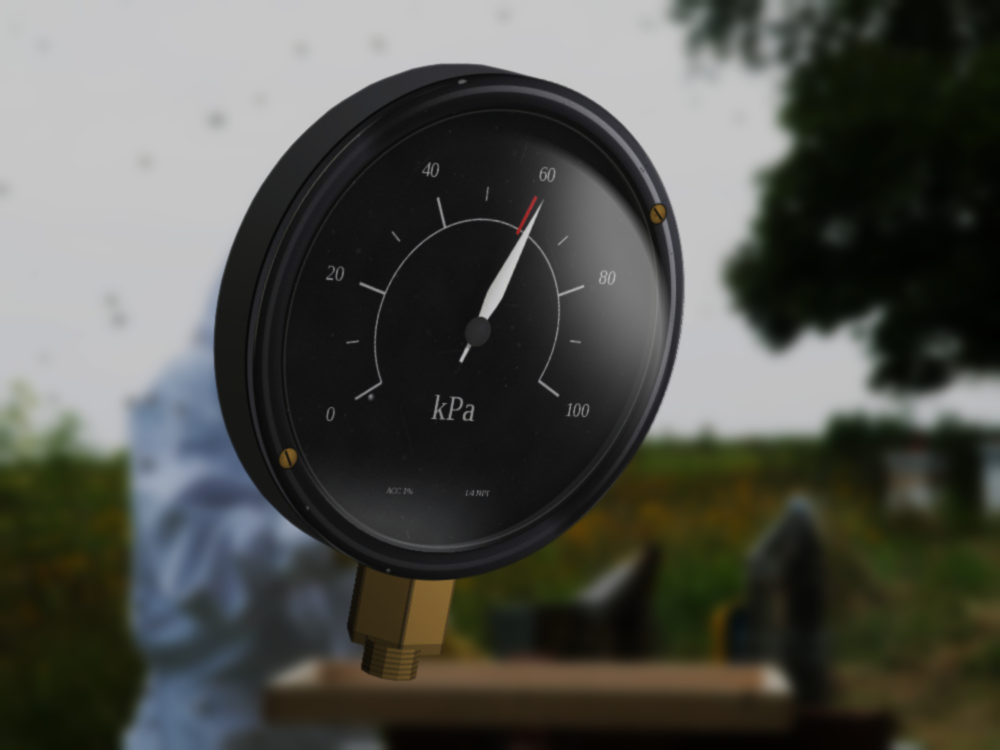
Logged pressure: 60 (kPa)
